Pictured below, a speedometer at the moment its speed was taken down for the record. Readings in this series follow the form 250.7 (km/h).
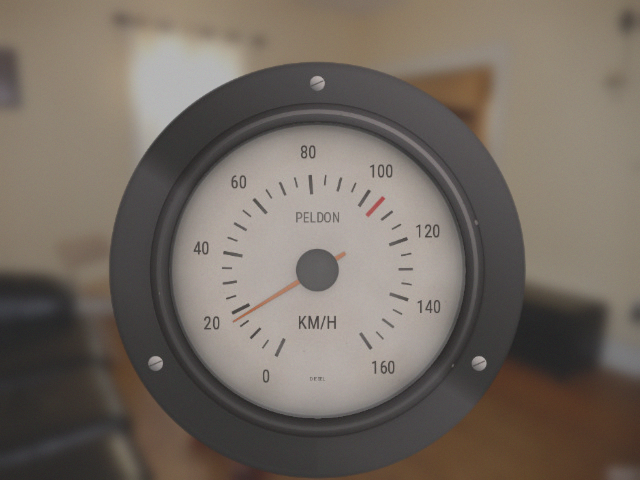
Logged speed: 17.5 (km/h)
